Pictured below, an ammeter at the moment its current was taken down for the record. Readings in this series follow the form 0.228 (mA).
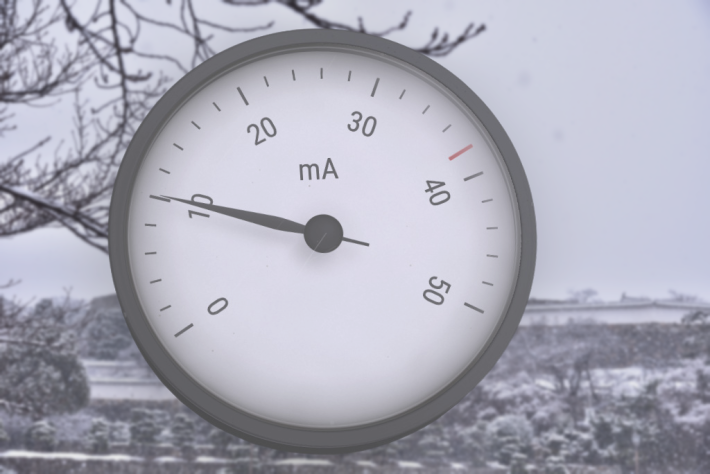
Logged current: 10 (mA)
